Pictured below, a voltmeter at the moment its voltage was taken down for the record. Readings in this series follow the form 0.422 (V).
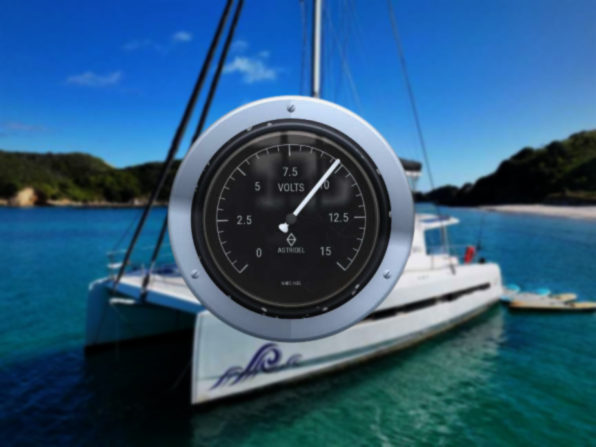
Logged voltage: 9.75 (V)
